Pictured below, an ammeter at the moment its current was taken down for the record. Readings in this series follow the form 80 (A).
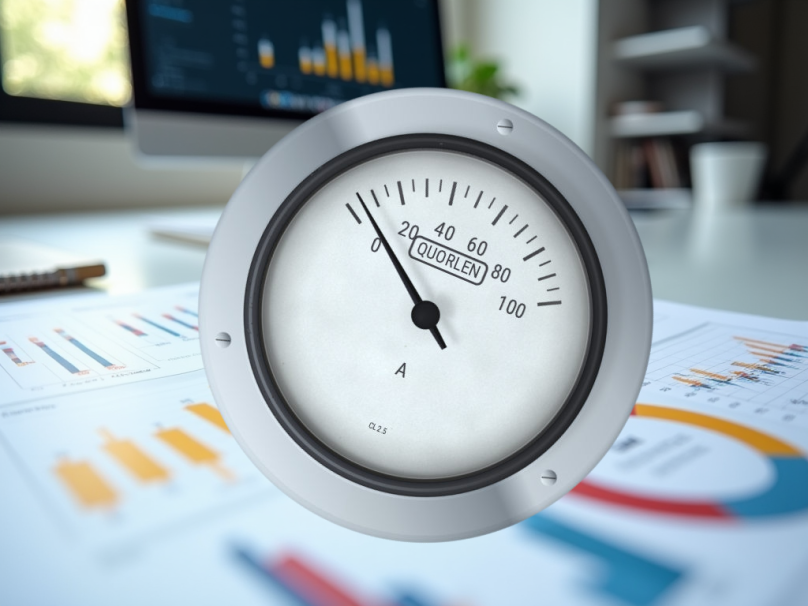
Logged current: 5 (A)
